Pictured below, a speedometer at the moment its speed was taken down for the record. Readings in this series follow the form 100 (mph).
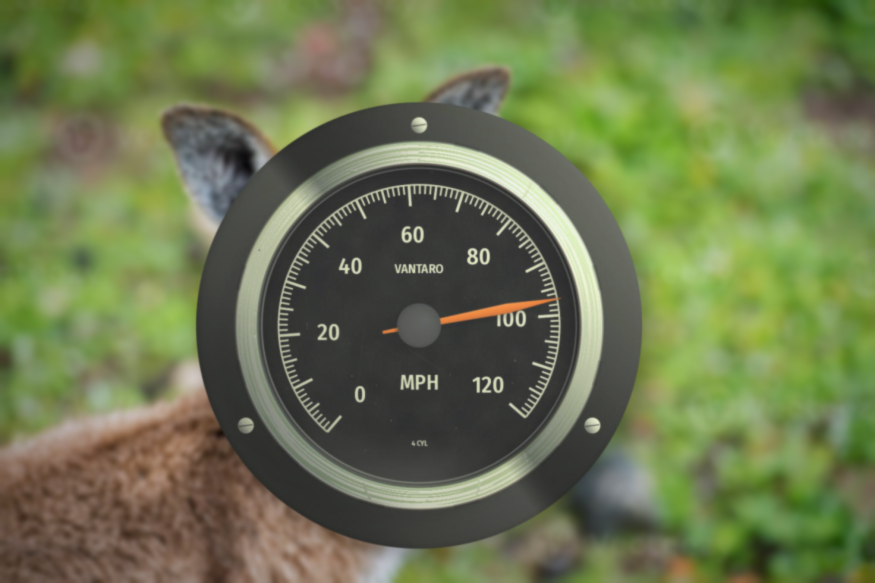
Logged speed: 97 (mph)
